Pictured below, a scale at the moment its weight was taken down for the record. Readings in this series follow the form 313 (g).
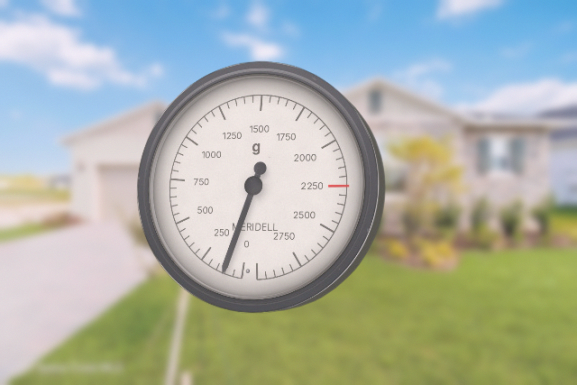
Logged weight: 100 (g)
